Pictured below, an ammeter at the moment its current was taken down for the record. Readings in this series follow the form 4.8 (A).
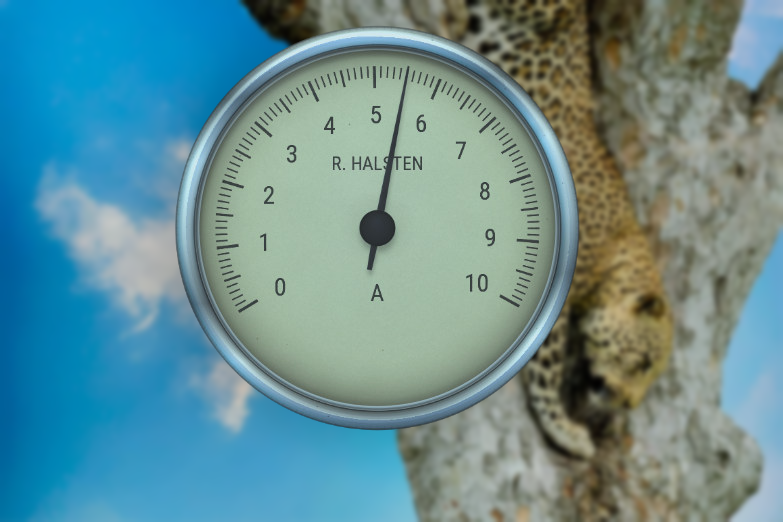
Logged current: 5.5 (A)
